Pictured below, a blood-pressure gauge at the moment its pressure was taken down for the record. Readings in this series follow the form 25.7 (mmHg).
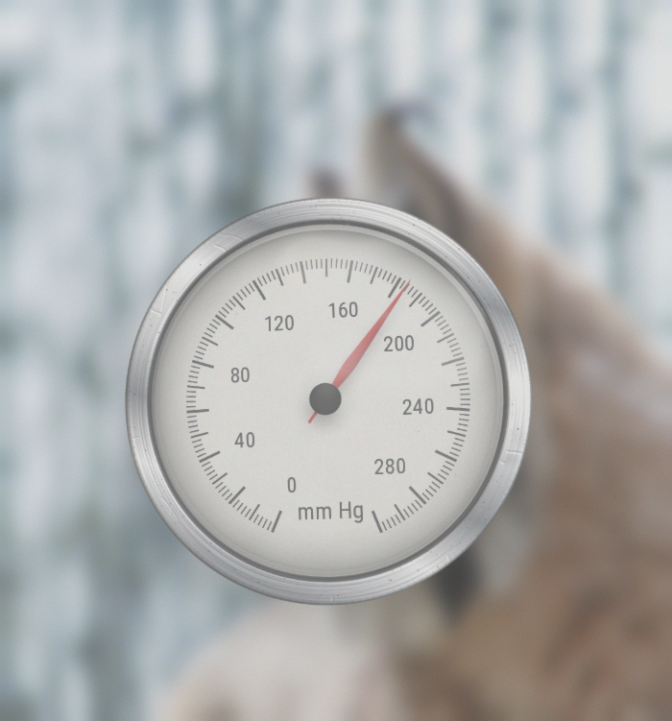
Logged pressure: 184 (mmHg)
